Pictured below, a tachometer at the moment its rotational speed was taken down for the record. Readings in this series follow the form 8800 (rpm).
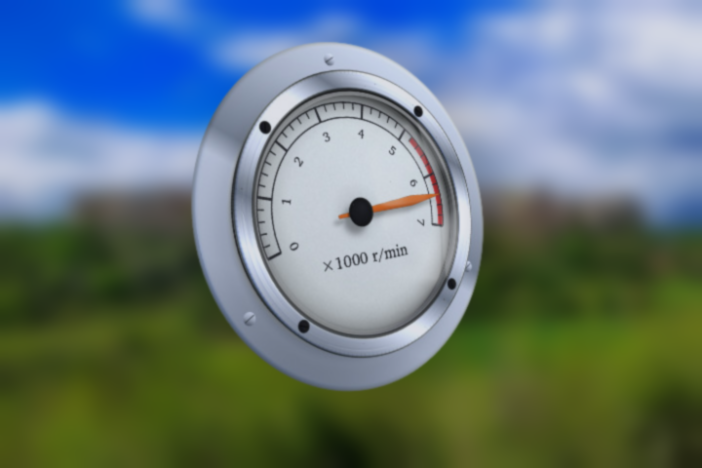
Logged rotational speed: 6400 (rpm)
